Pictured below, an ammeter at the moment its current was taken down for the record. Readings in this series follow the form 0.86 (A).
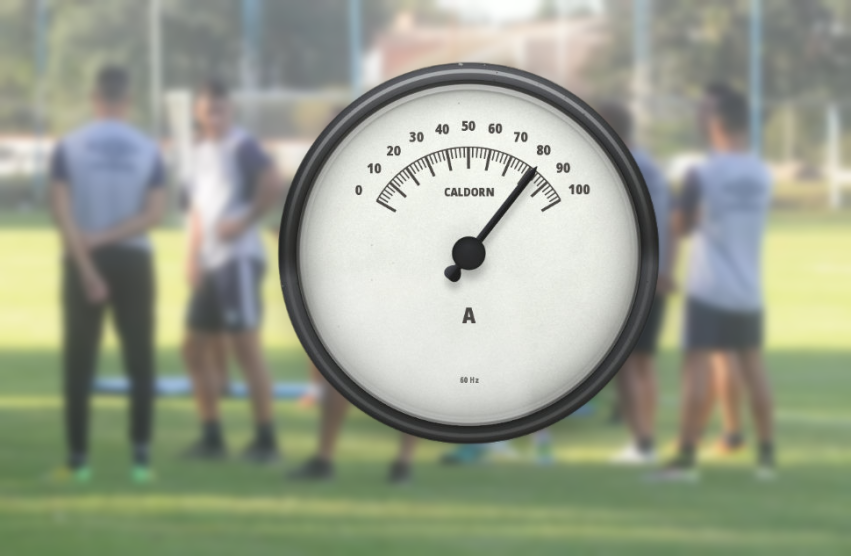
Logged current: 82 (A)
